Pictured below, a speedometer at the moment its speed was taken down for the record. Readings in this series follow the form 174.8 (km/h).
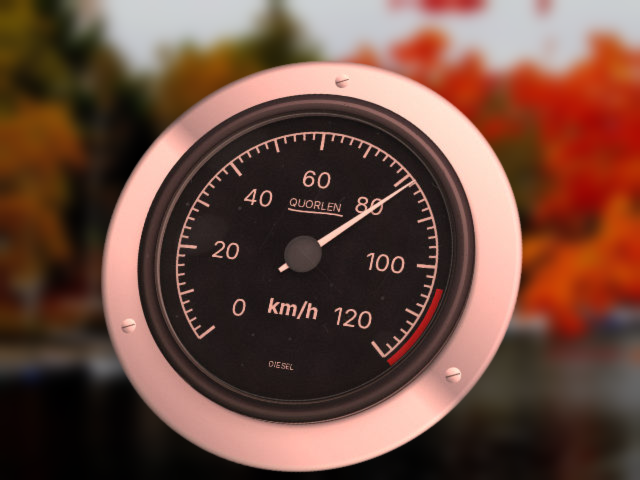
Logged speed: 82 (km/h)
